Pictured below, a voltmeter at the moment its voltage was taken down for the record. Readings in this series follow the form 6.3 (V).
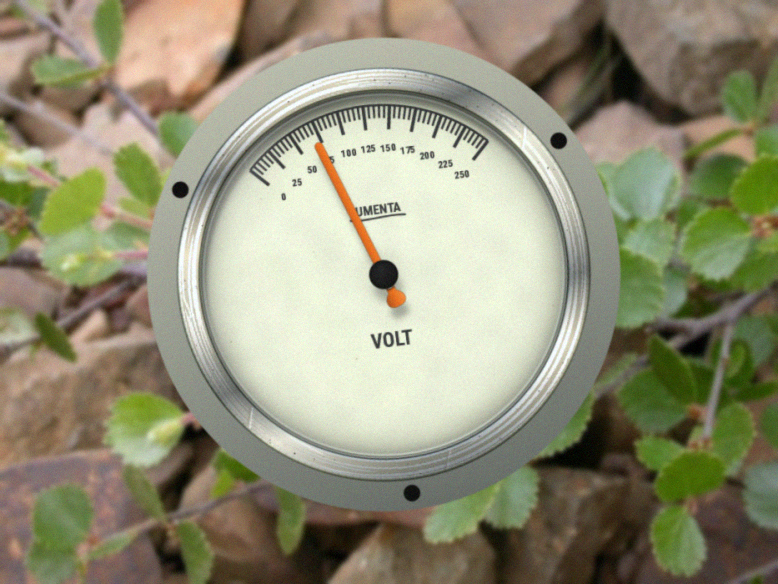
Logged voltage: 70 (V)
